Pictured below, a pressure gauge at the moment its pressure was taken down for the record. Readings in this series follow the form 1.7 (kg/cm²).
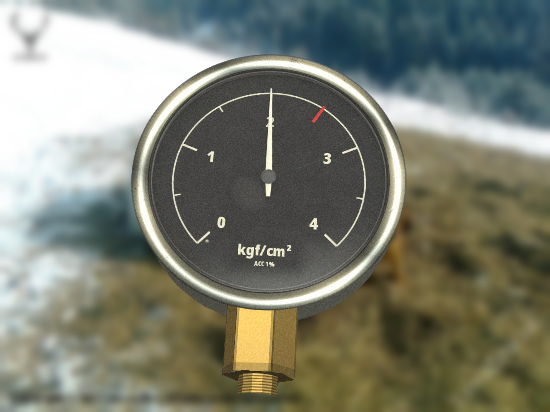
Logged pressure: 2 (kg/cm²)
